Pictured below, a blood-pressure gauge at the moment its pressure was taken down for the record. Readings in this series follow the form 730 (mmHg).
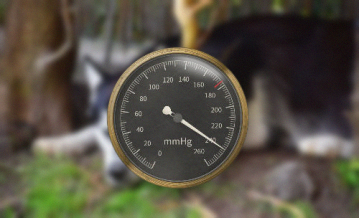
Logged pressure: 240 (mmHg)
